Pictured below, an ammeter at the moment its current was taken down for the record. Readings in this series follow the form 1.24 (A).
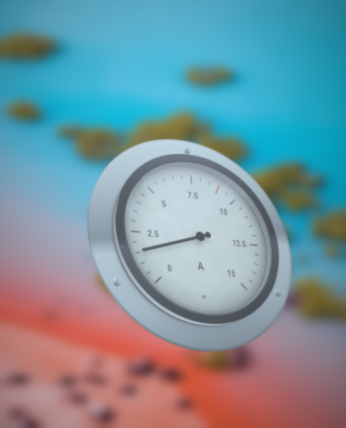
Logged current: 1.5 (A)
